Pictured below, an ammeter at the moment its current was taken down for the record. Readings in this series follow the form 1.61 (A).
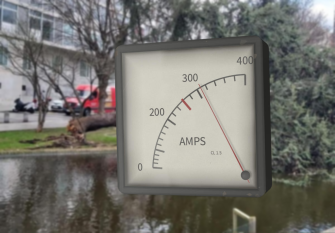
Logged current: 310 (A)
